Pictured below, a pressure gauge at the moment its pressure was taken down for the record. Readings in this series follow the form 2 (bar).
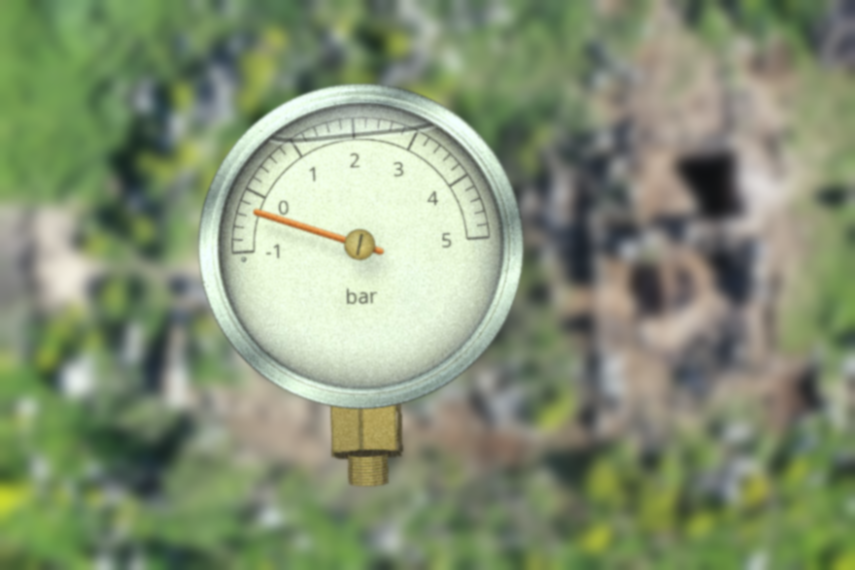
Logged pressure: -0.3 (bar)
